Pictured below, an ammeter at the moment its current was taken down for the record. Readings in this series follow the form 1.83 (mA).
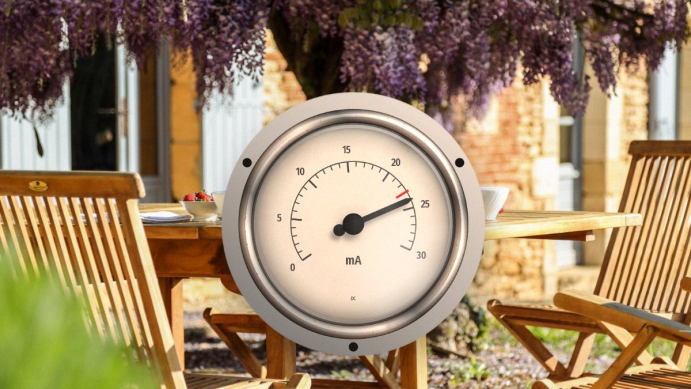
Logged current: 24 (mA)
